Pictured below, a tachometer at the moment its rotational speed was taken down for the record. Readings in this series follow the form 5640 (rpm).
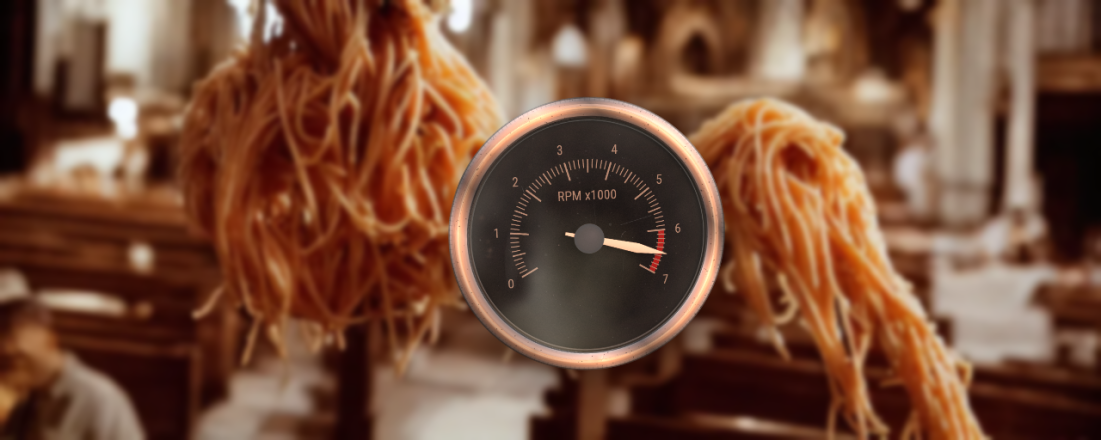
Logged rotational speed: 6500 (rpm)
